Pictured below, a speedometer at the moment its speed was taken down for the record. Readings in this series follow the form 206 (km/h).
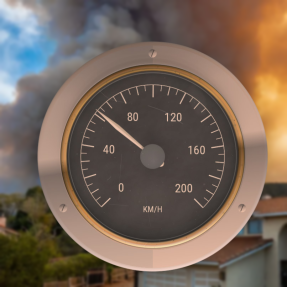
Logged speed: 62.5 (km/h)
